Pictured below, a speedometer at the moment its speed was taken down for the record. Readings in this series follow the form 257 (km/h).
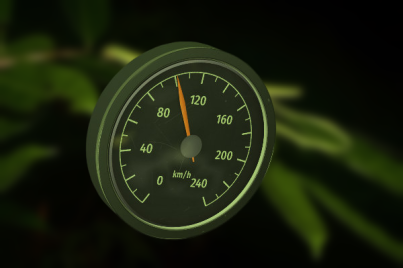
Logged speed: 100 (km/h)
